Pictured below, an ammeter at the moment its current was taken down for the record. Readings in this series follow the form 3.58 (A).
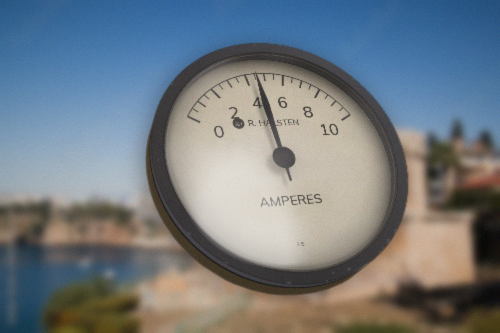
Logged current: 4.5 (A)
